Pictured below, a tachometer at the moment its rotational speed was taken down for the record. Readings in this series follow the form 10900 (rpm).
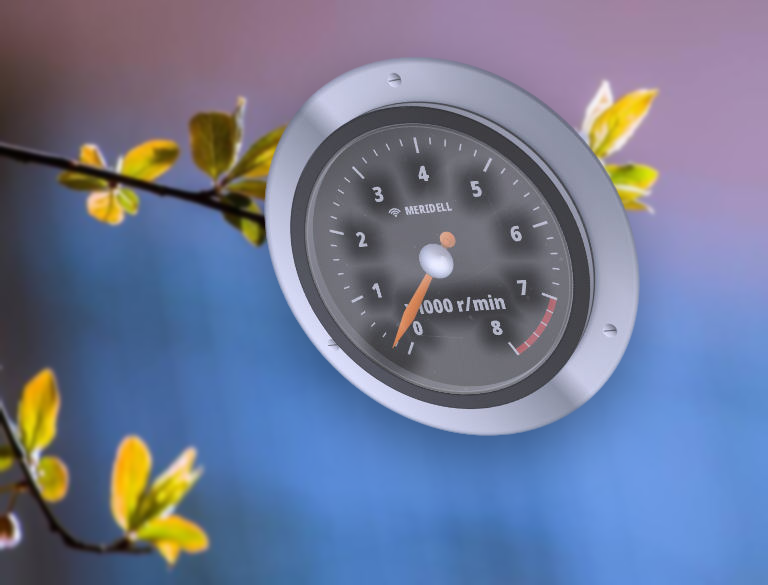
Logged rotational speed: 200 (rpm)
